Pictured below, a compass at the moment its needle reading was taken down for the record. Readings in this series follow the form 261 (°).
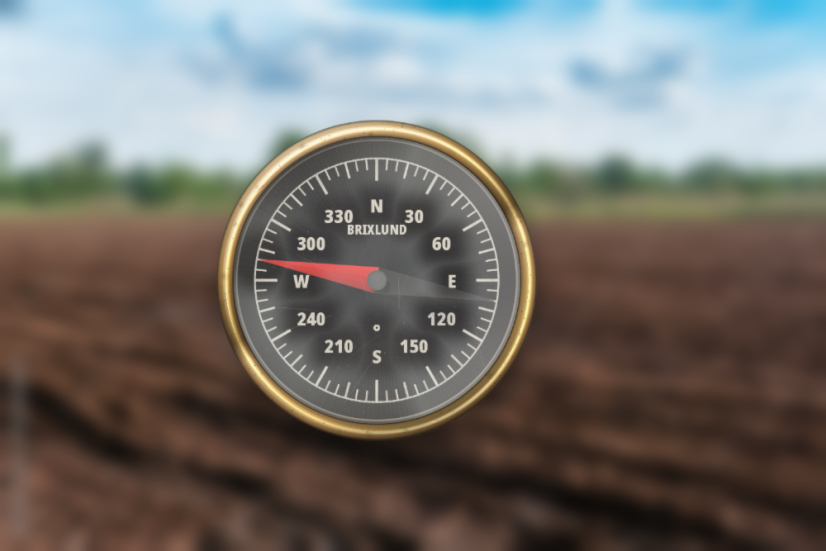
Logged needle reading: 280 (°)
